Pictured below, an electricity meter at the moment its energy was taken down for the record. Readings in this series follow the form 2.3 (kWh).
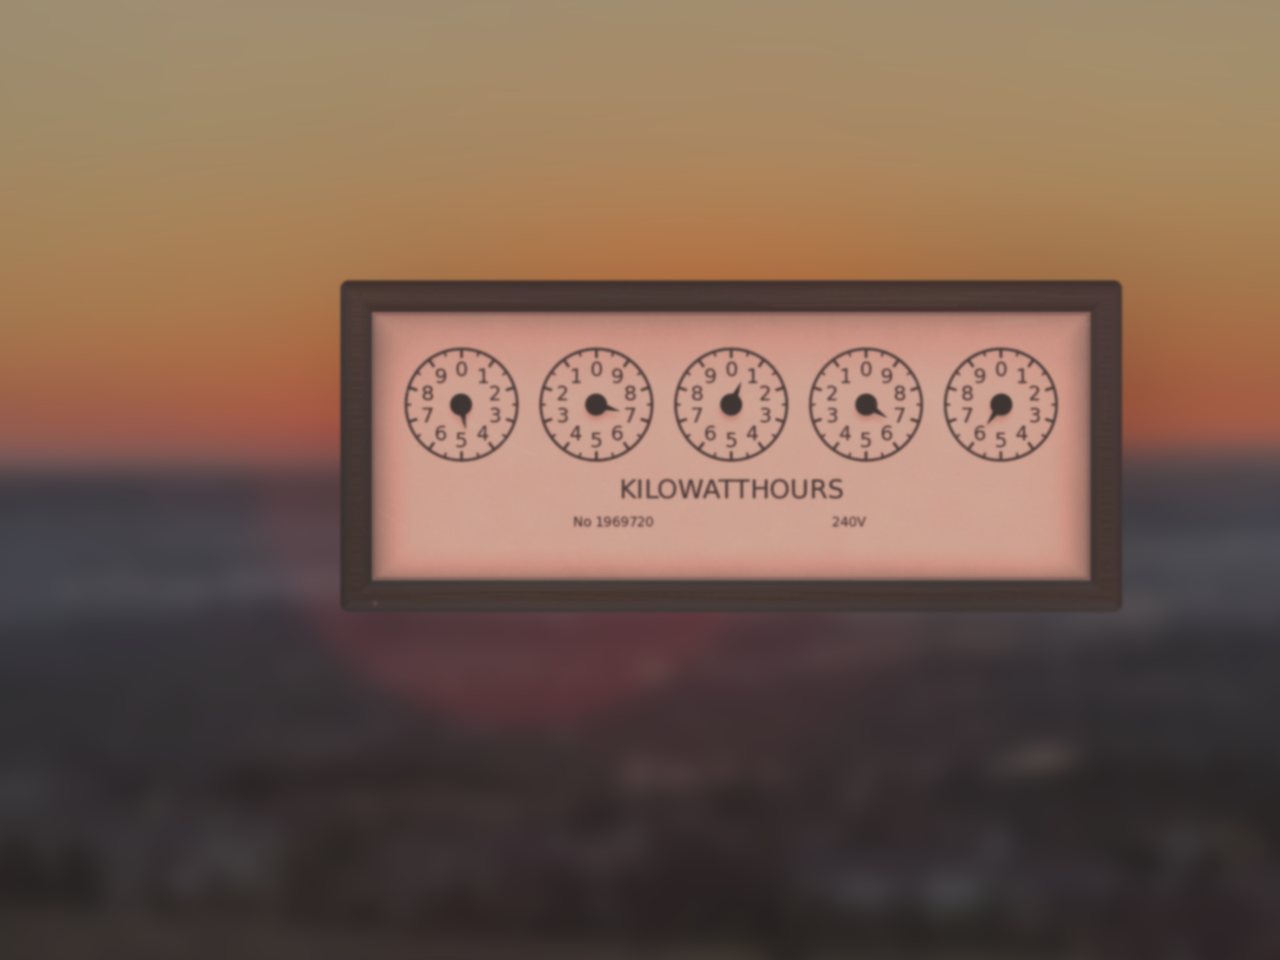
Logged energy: 47066 (kWh)
